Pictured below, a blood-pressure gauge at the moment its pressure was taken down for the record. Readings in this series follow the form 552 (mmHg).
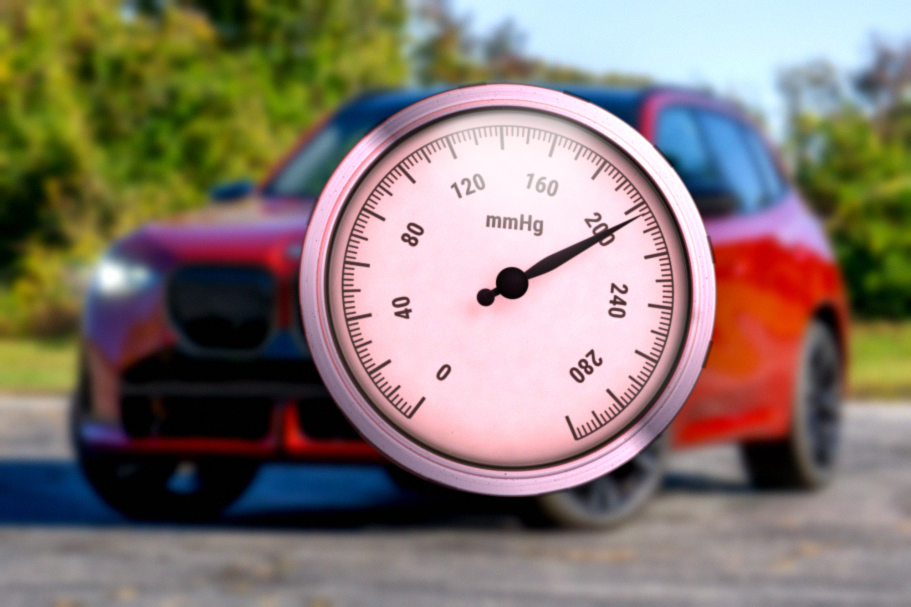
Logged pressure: 204 (mmHg)
